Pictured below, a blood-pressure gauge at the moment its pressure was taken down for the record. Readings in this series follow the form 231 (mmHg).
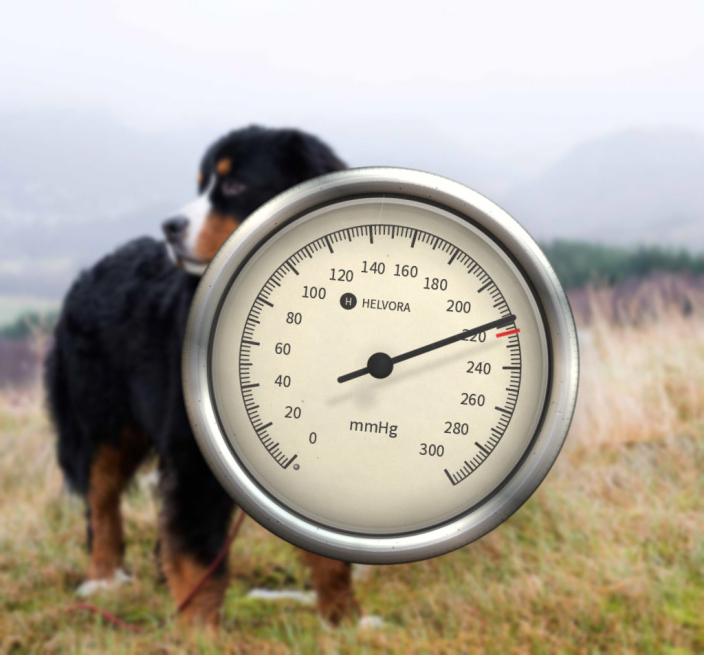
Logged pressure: 218 (mmHg)
